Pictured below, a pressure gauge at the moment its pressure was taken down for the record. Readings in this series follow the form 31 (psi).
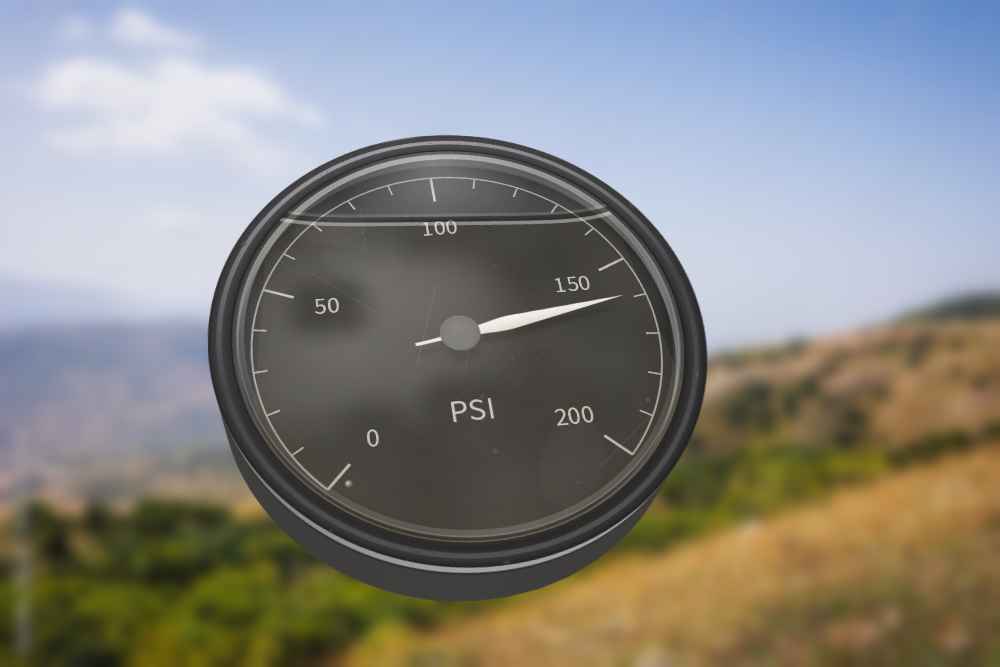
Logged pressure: 160 (psi)
